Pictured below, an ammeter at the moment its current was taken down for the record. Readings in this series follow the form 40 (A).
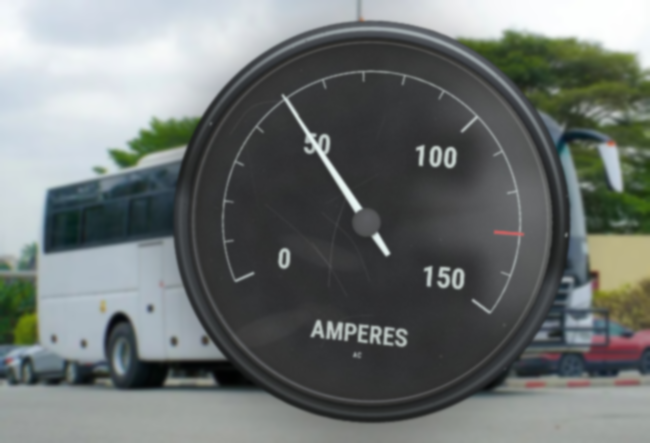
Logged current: 50 (A)
